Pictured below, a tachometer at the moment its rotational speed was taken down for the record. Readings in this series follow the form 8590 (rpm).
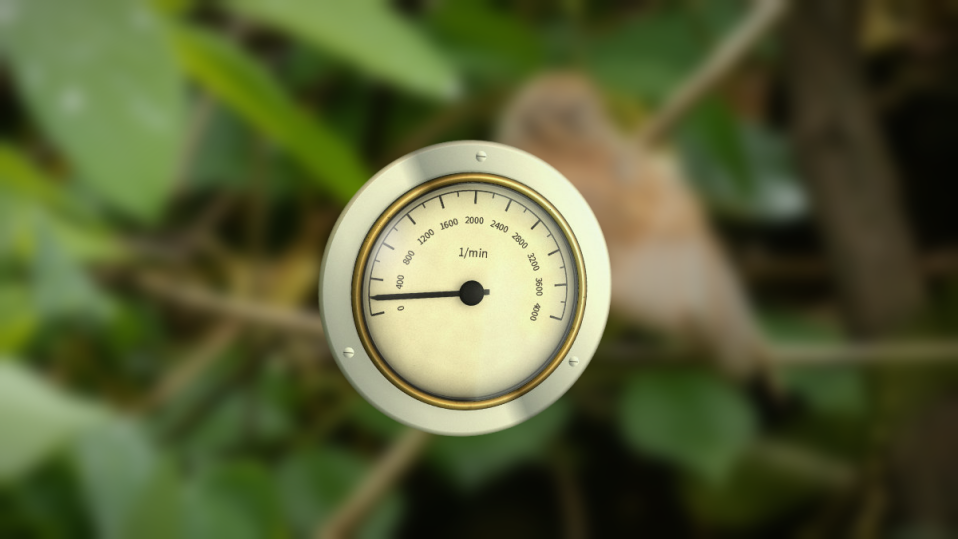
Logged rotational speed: 200 (rpm)
